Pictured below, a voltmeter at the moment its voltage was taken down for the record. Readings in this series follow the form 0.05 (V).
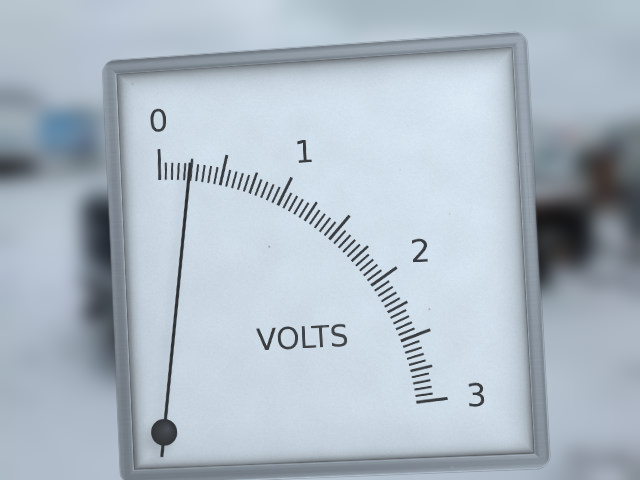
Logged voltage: 0.25 (V)
